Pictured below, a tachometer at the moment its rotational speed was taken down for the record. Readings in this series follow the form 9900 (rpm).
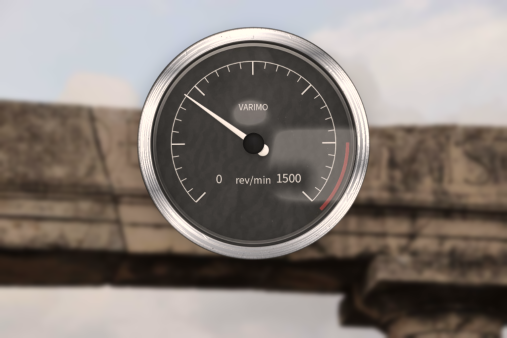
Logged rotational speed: 450 (rpm)
